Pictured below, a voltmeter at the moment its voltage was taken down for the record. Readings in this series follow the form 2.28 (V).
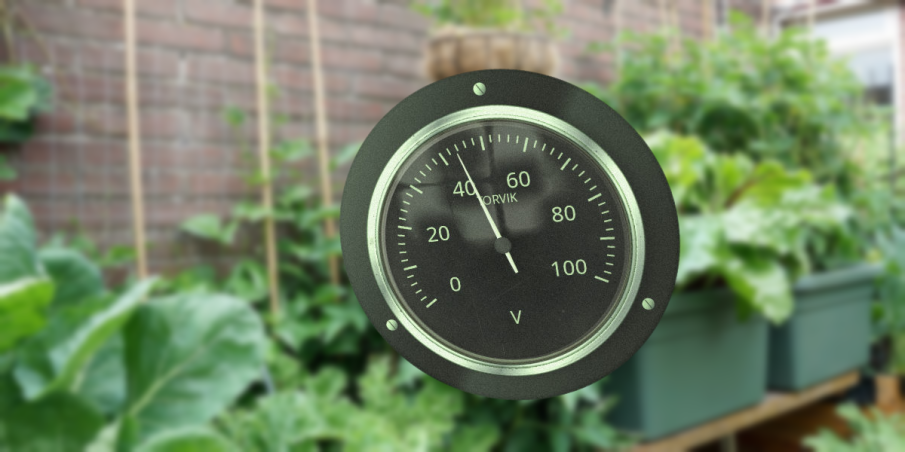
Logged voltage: 44 (V)
